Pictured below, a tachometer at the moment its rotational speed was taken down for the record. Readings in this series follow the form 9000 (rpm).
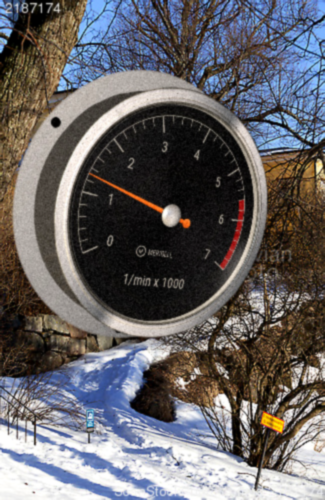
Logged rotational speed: 1300 (rpm)
